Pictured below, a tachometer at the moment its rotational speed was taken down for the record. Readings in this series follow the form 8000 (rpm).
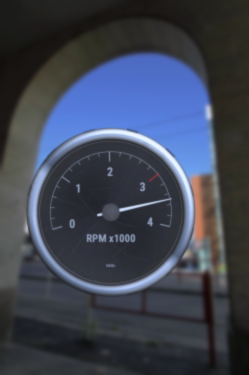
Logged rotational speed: 3500 (rpm)
